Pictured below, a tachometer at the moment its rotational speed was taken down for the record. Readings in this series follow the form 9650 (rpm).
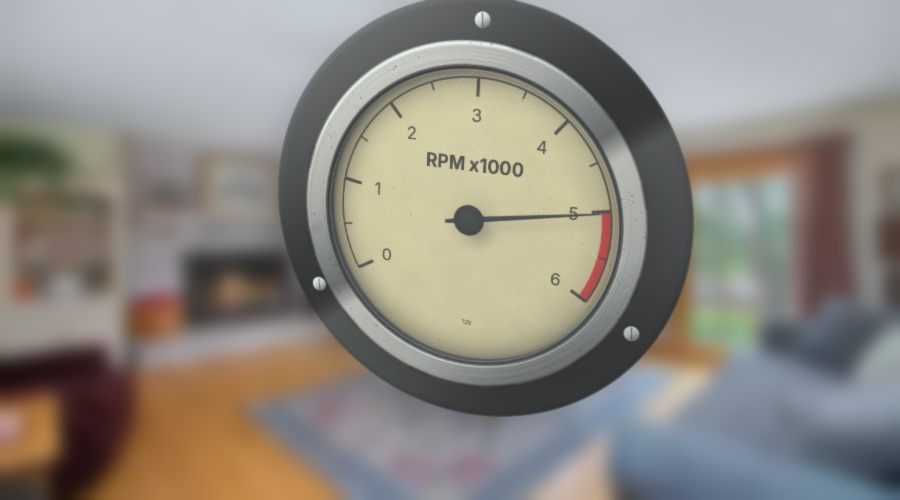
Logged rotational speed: 5000 (rpm)
